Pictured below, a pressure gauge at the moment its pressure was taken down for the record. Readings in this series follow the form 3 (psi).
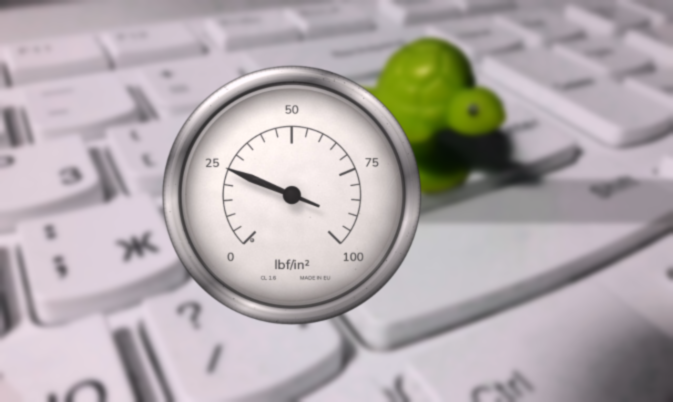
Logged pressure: 25 (psi)
